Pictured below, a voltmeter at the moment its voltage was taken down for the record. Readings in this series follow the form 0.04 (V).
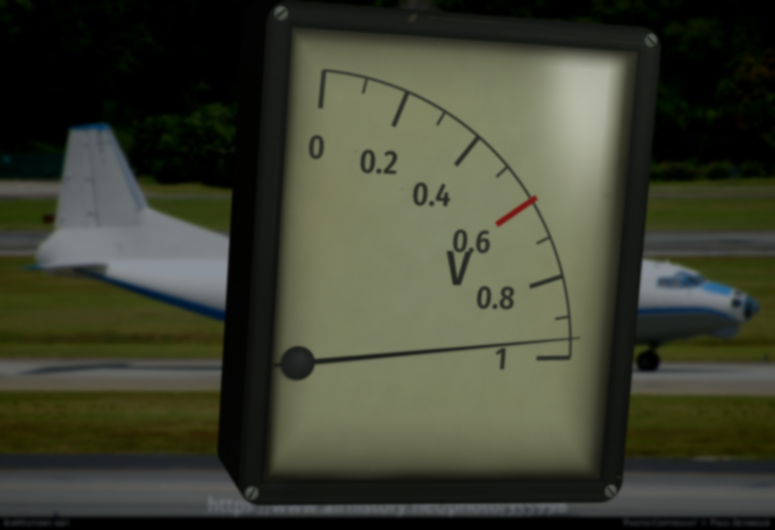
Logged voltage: 0.95 (V)
